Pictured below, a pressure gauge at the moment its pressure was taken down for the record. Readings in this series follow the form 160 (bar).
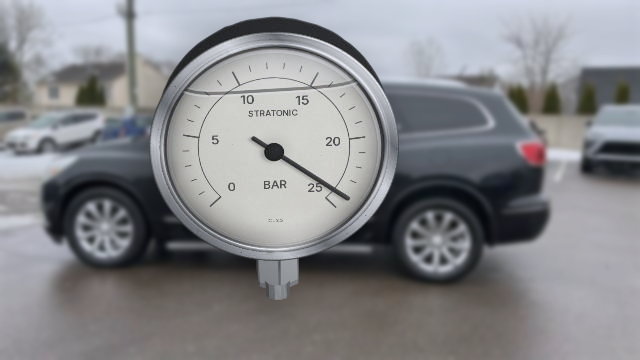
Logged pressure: 24 (bar)
